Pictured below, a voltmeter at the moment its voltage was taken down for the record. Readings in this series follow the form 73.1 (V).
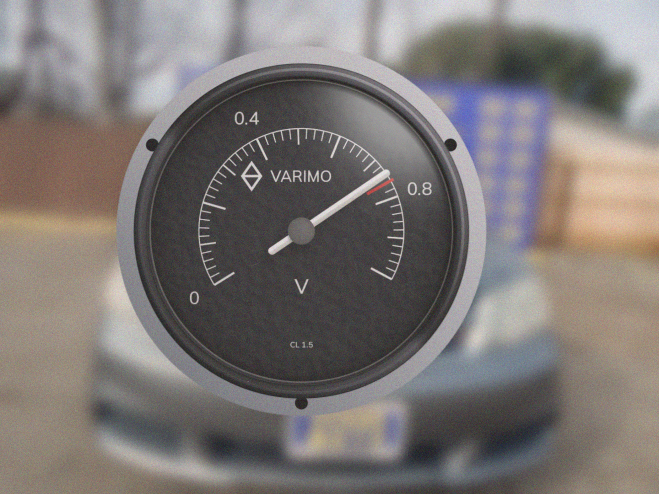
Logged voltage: 0.74 (V)
